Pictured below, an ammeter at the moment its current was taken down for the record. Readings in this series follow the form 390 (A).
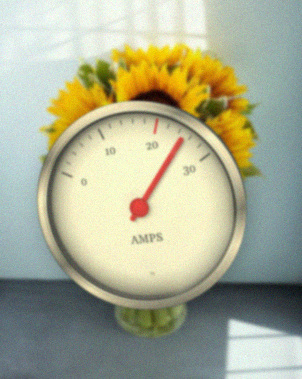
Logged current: 25 (A)
